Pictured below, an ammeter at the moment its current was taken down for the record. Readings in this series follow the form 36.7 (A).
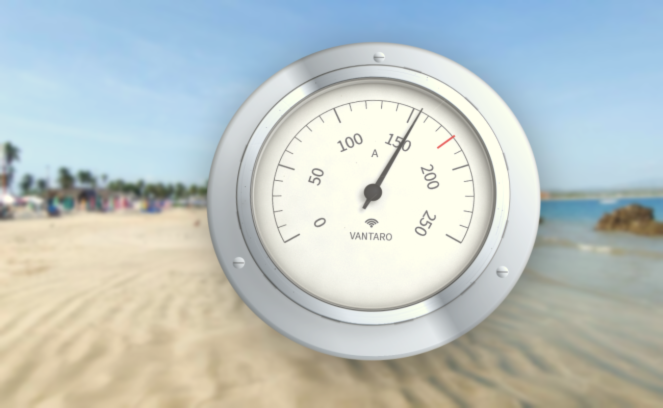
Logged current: 155 (A)
